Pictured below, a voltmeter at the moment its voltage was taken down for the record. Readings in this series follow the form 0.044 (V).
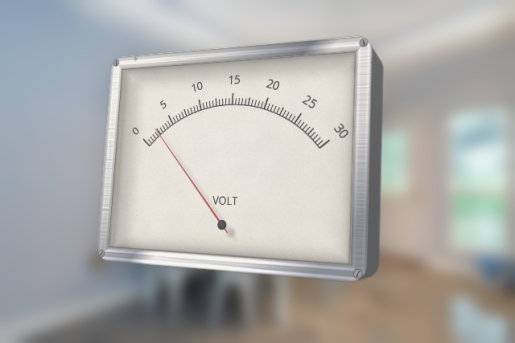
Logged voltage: 2.5 (V)
